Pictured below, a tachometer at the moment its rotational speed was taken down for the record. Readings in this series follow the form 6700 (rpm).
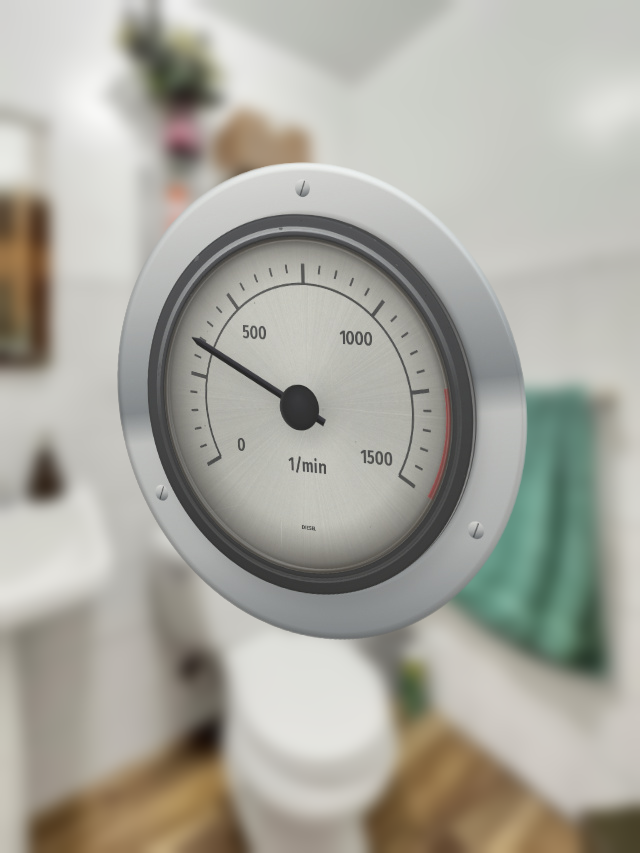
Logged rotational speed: 350 (rpm)
